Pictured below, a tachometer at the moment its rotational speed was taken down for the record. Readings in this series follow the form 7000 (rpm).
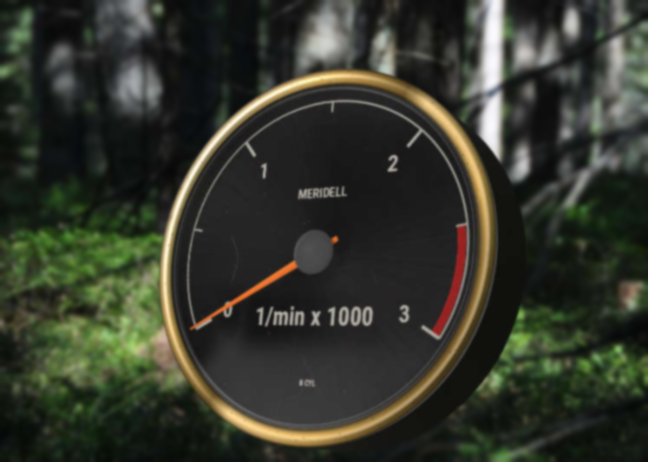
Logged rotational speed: 0 (rpm)
